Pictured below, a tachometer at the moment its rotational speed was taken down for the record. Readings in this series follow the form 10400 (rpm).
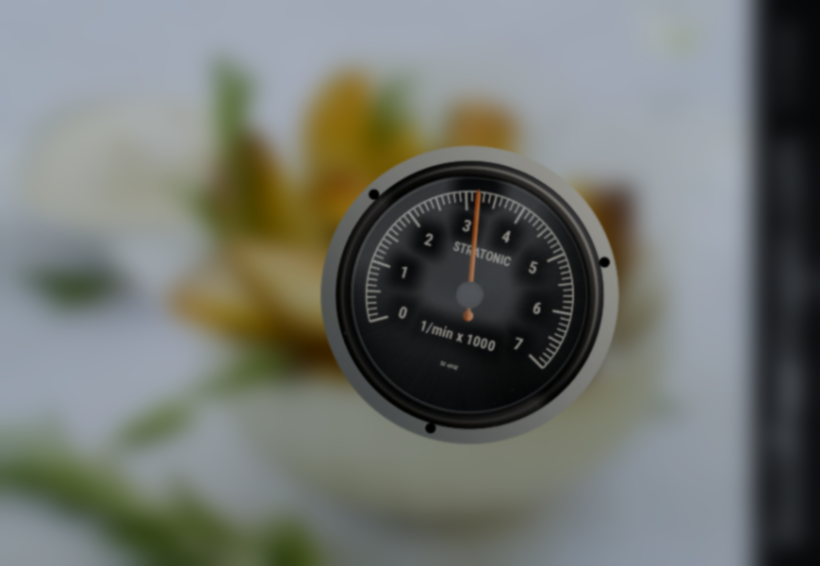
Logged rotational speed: 3200 (rpm)
